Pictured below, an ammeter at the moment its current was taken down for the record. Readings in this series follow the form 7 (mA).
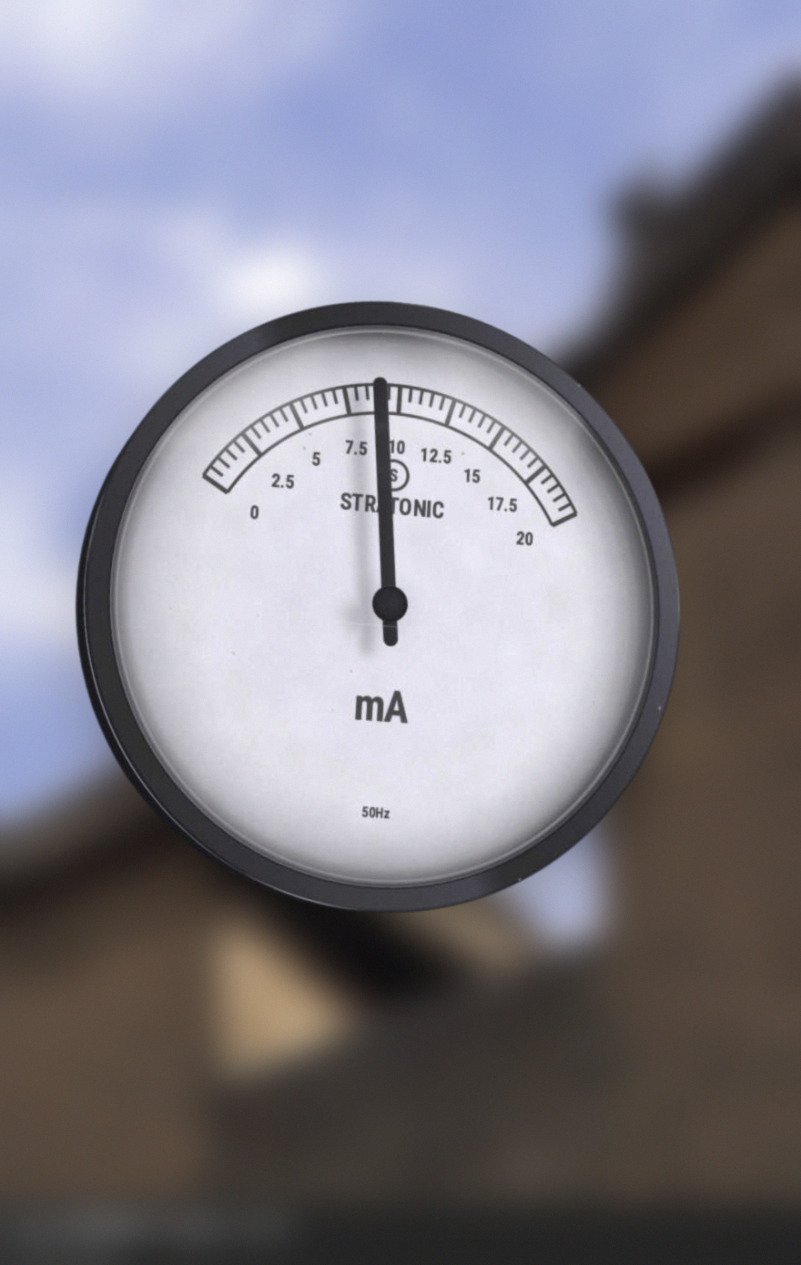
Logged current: 9 (mA)
